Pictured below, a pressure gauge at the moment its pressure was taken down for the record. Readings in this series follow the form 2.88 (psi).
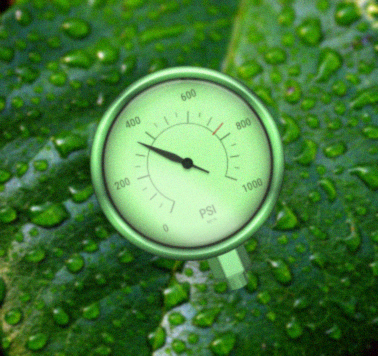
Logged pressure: 350 (psi)
